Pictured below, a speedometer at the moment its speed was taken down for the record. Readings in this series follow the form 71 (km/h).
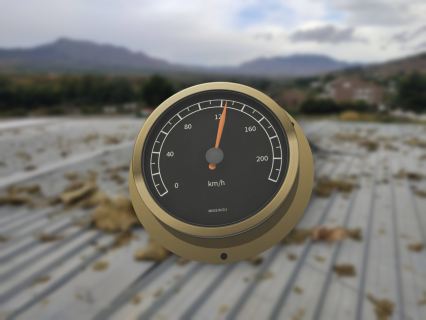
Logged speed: 125 (km/h)
